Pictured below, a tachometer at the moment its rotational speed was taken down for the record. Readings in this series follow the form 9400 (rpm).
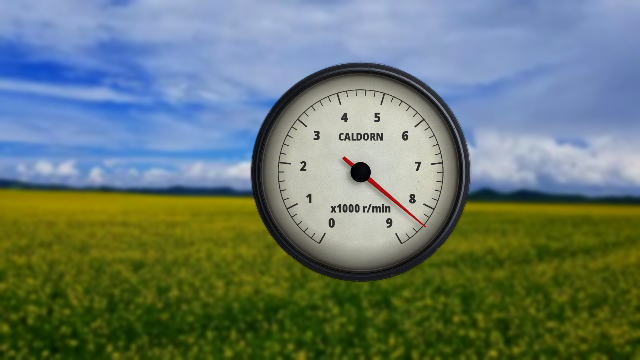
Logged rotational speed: 8400 (rpm)
